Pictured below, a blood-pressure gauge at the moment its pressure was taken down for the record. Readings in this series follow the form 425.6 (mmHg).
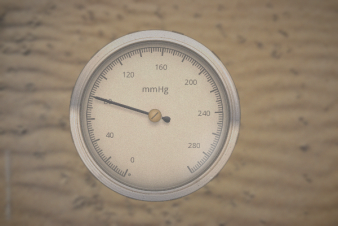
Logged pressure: 80 (mmHg)
